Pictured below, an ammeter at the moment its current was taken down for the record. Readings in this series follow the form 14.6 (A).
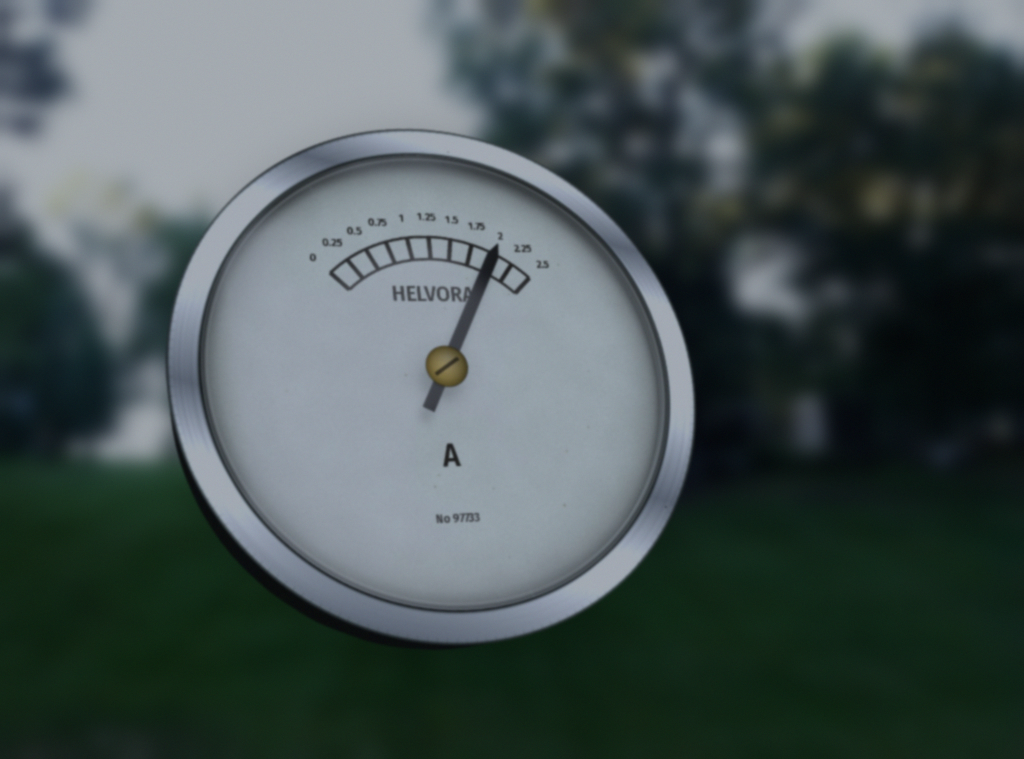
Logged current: 2 (A)
